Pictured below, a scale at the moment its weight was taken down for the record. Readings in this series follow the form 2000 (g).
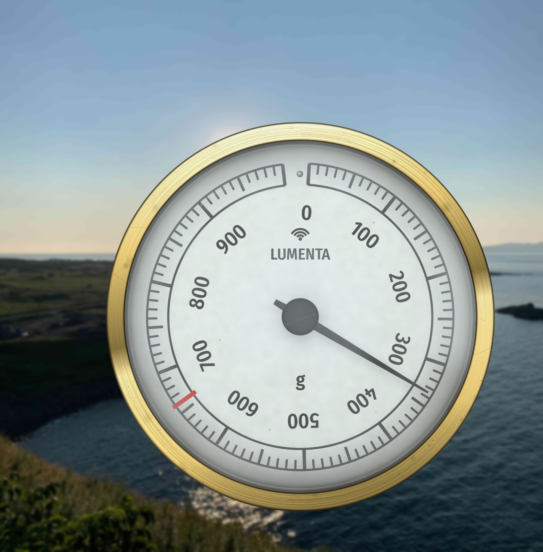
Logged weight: 335 (g)
